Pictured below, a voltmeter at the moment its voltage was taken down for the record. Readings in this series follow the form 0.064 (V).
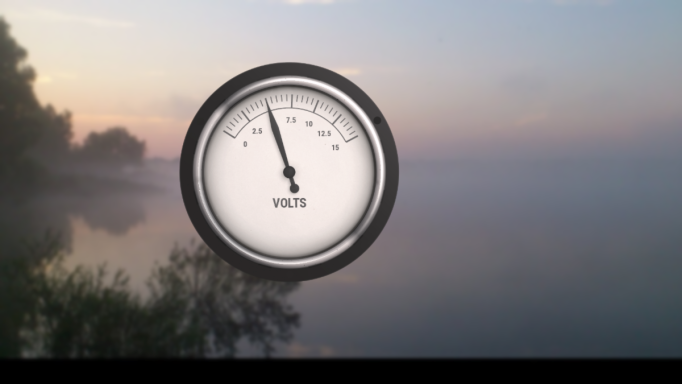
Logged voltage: 5 (V)
